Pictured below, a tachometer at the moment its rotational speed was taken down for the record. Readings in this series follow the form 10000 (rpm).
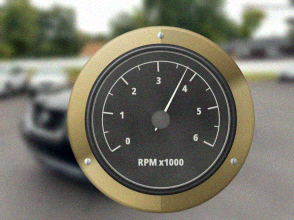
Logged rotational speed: 3750 (rpm)
